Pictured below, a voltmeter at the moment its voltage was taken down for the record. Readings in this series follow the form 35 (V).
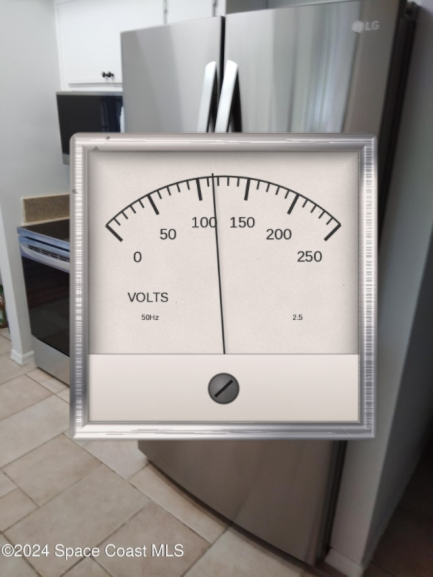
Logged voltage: 115 (V)
